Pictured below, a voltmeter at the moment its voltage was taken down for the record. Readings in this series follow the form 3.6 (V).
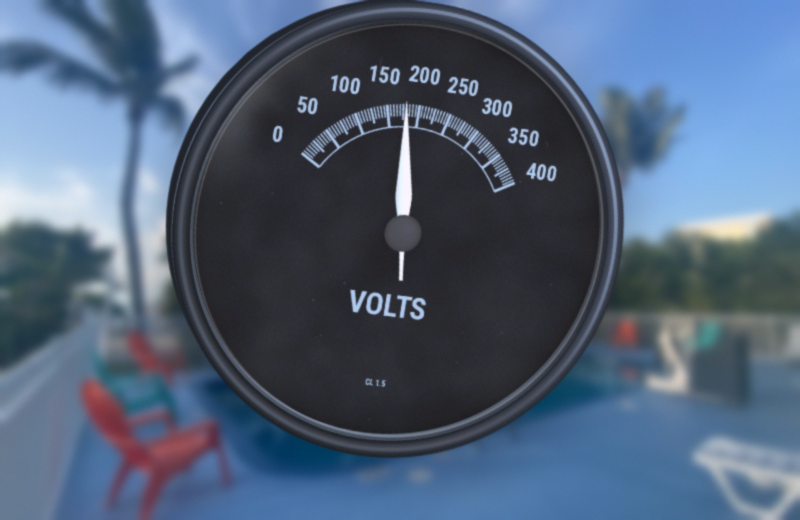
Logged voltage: 175 (V)
